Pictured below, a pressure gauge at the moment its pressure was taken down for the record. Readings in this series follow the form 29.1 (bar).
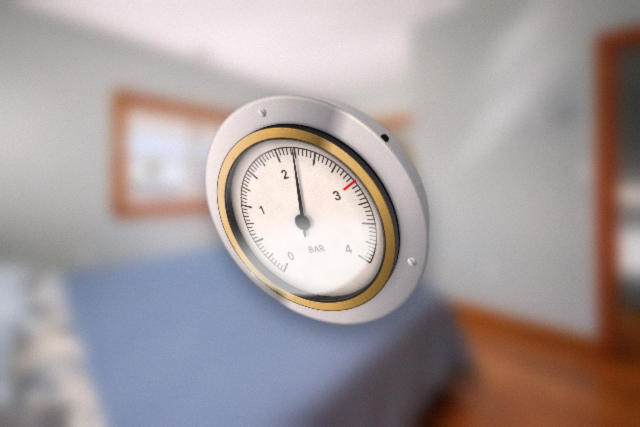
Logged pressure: 2.25 (bar)
